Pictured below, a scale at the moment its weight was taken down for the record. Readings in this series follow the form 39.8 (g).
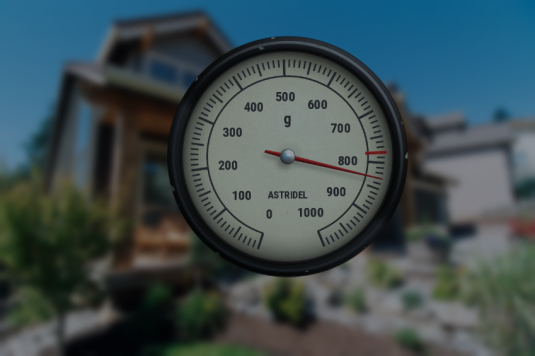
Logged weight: 830 (g)
